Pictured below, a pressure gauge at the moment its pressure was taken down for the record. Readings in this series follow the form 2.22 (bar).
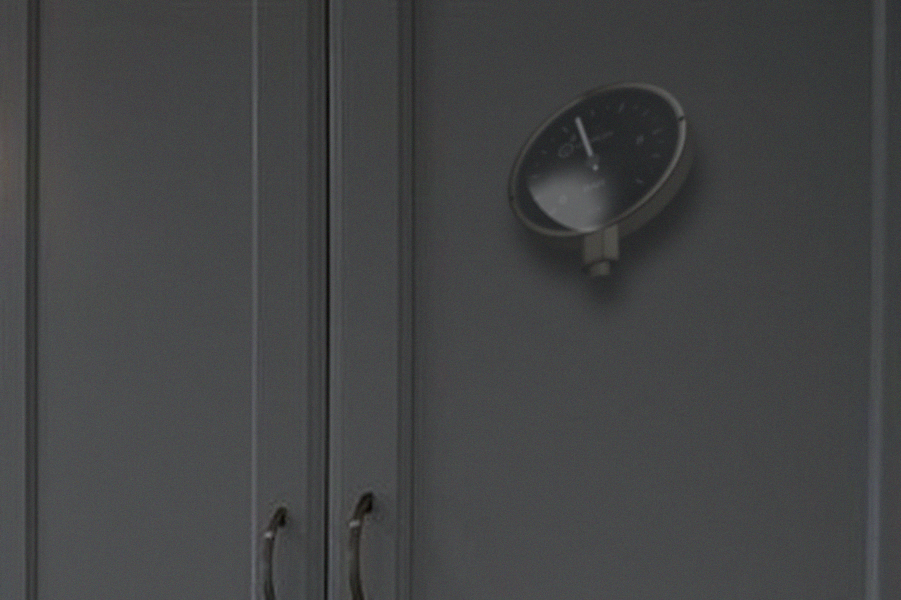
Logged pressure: 4.5 (bar)
